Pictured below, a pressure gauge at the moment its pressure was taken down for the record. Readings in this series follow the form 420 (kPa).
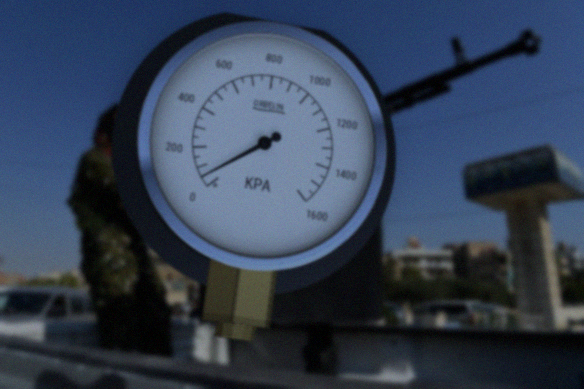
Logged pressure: 50 (kPa)
